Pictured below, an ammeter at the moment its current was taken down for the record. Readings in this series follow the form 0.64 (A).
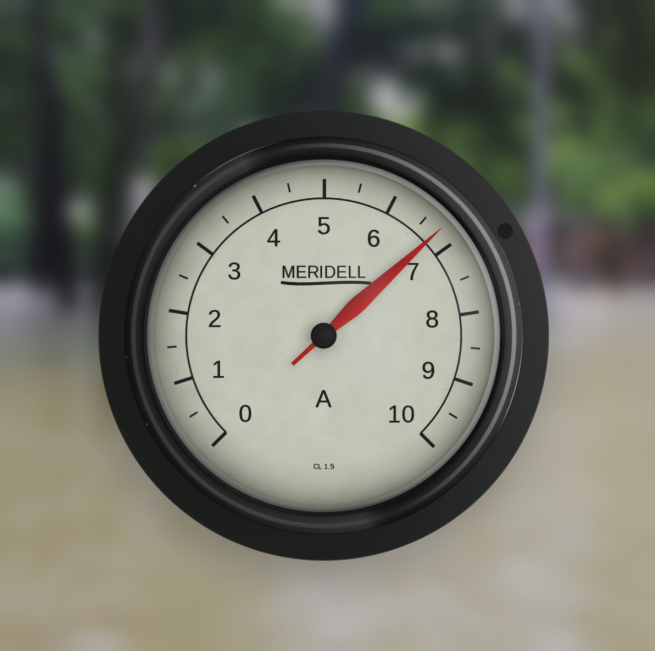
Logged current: 6.75 (A)
